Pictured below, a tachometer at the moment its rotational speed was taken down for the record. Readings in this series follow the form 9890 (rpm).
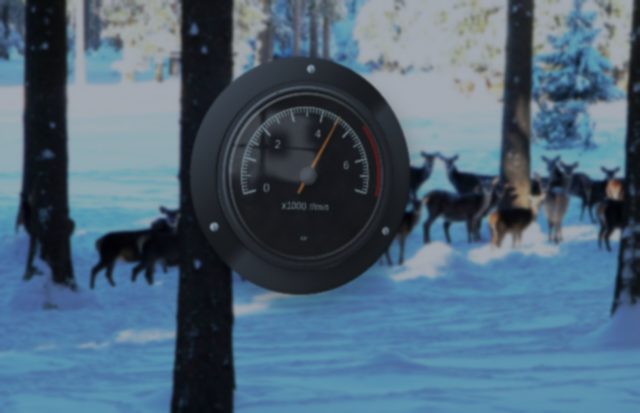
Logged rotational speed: 4500 (rpm)
